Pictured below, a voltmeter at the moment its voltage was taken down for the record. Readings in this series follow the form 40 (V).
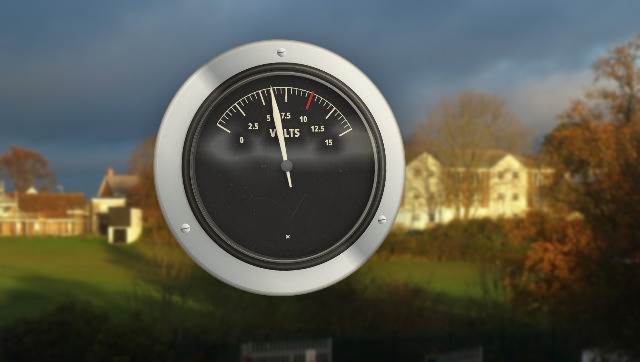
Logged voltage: 6 (V)
